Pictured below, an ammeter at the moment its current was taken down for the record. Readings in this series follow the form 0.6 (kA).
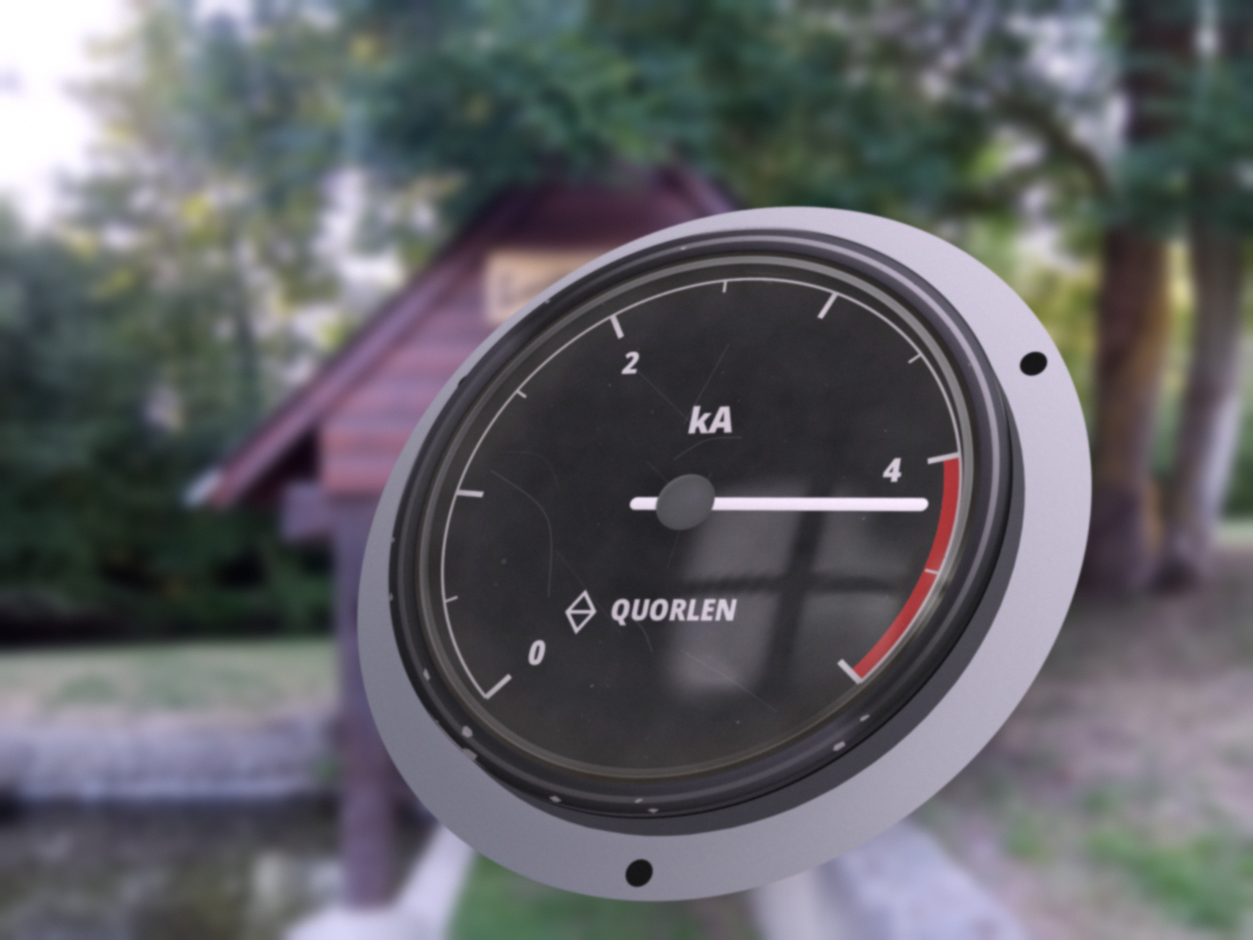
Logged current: 4.25 (kA)
